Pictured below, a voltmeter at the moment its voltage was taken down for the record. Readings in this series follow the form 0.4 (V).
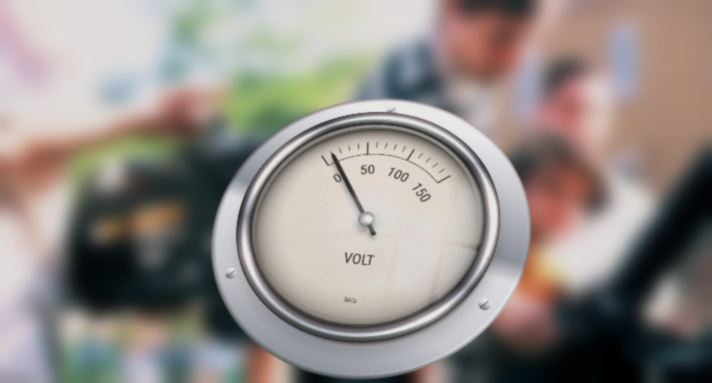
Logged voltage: 10 (V)
